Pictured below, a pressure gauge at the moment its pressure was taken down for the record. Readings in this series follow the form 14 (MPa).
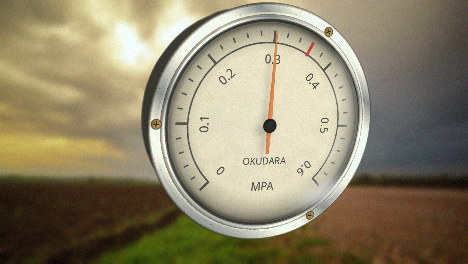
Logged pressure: 0.3 (MPa)
